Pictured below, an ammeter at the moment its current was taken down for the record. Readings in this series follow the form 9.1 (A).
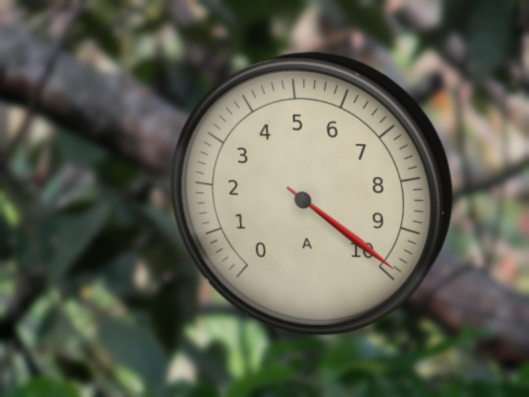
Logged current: 9.8 (A)
